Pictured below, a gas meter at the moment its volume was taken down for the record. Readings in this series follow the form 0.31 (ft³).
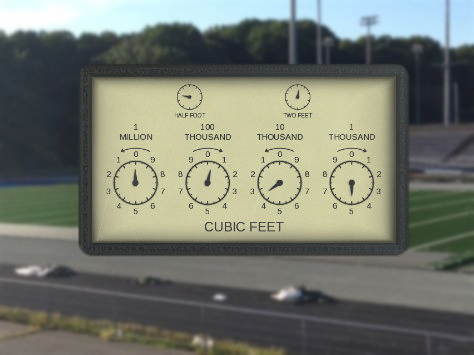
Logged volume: 3500 (ft³)
